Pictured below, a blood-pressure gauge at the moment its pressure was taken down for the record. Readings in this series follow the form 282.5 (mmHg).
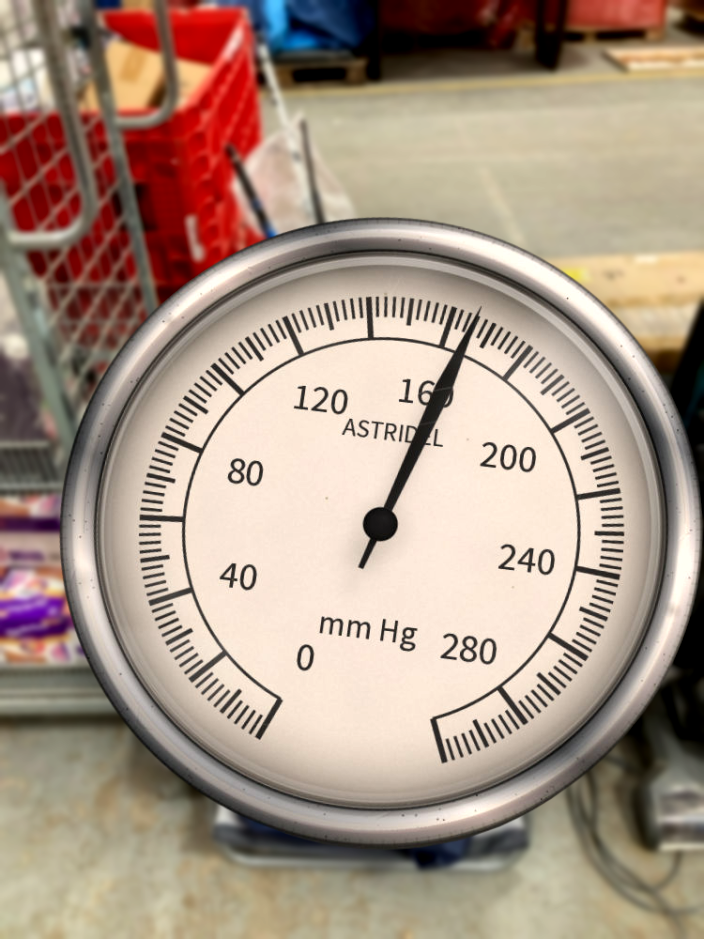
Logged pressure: 166 (mmHg)
